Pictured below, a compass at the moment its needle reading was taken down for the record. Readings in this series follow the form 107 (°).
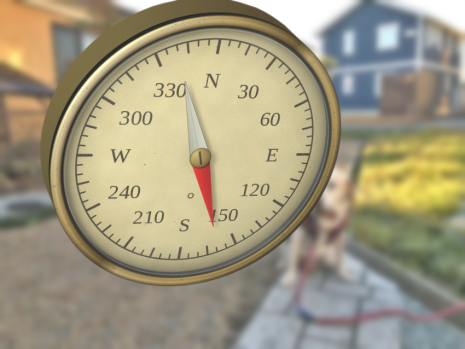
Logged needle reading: 160 (°)
